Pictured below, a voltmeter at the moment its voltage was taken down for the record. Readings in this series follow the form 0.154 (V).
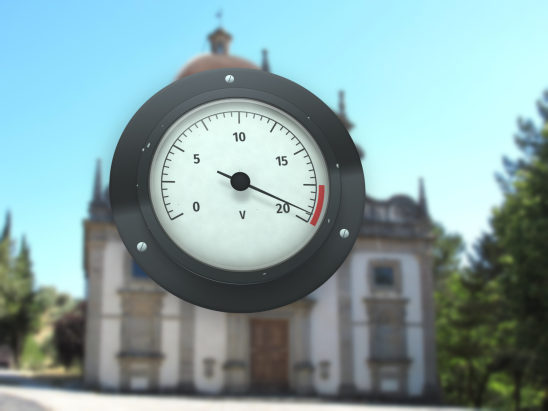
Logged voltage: 19.5 (V)
